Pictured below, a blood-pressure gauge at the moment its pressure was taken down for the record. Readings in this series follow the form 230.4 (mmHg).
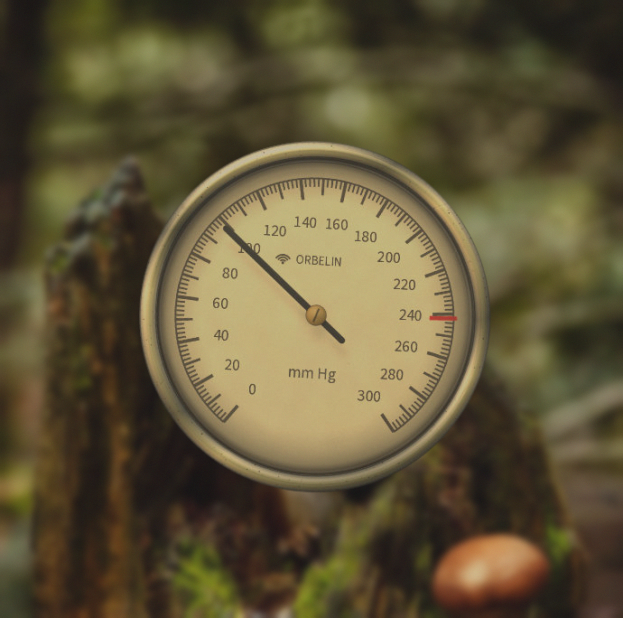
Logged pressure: 98 (mmHg)
